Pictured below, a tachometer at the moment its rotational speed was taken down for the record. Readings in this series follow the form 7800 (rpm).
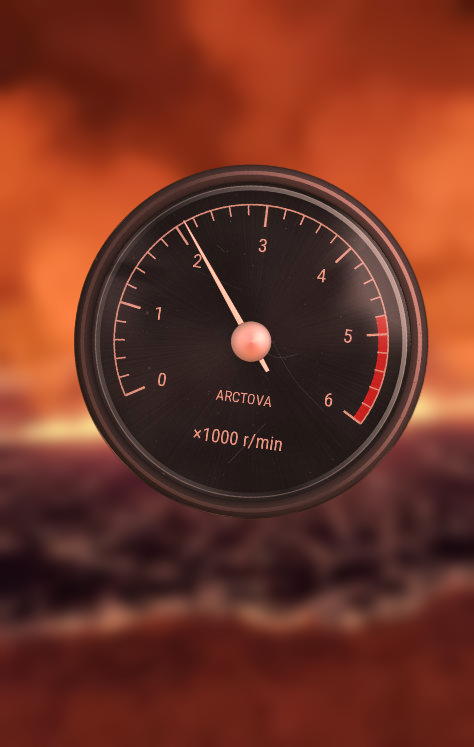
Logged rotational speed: 2100 (rpm)
